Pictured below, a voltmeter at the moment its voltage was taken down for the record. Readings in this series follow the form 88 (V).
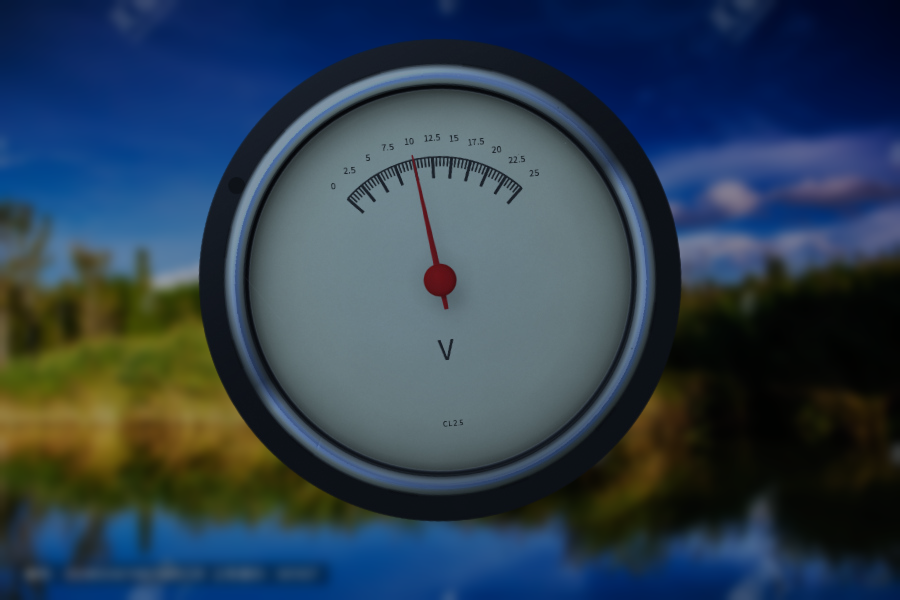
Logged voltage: 10 (V)
